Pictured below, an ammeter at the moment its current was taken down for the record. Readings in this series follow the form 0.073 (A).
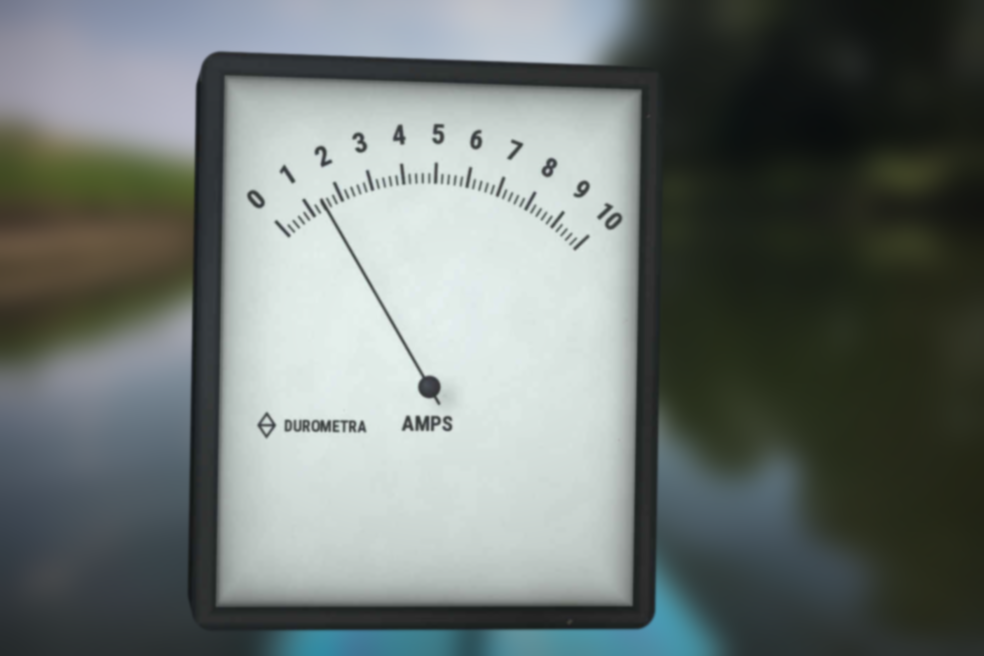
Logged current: 1.4 (A)
